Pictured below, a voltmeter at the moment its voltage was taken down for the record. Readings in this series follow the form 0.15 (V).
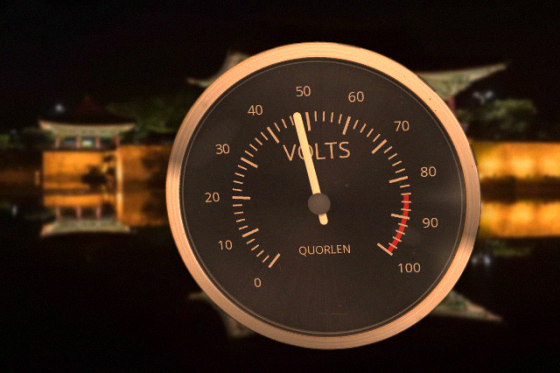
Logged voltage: 48 (V)
